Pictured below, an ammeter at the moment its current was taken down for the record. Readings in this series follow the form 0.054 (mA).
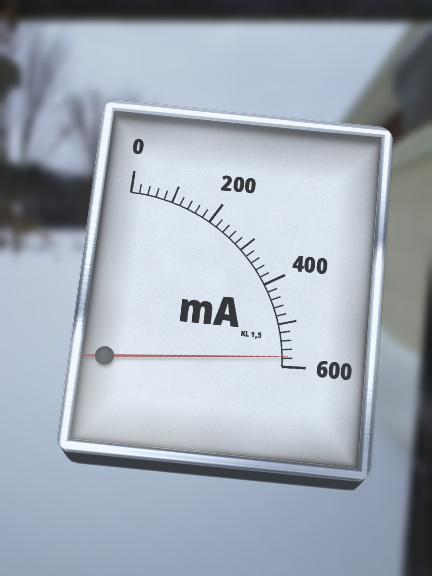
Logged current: 580 (mA)
